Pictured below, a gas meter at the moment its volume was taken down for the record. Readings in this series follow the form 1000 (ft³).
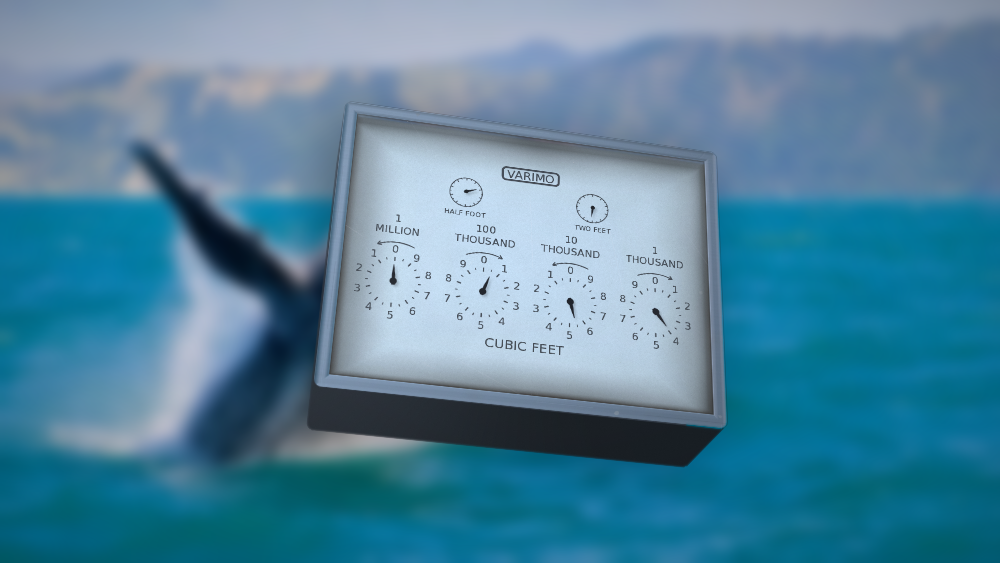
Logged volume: 5400 (ft³)
